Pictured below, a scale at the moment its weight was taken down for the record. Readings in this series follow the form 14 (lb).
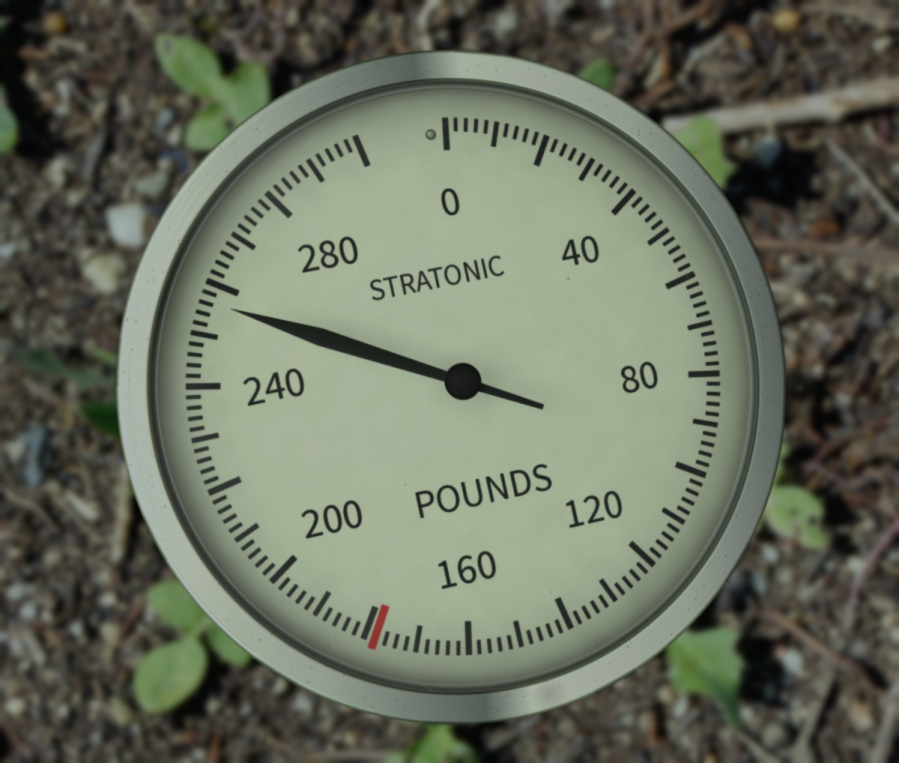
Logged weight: 256 (lb)
